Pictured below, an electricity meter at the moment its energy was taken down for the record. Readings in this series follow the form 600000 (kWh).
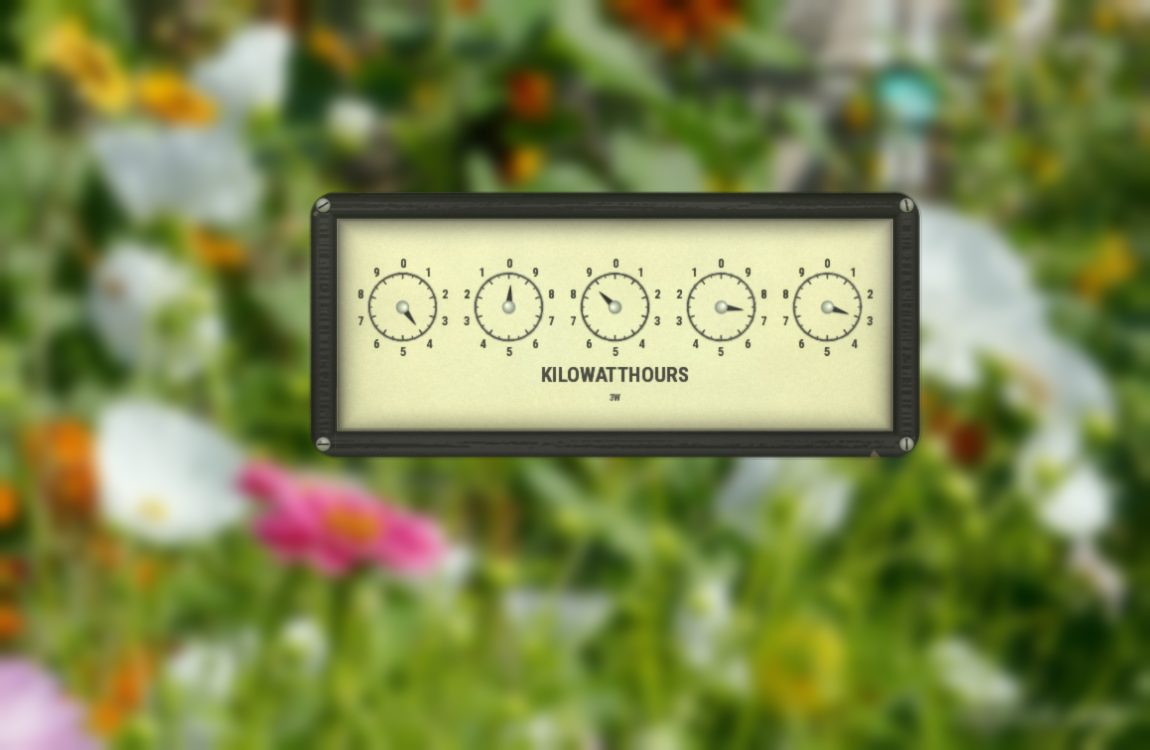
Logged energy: 39873 (kWh)
